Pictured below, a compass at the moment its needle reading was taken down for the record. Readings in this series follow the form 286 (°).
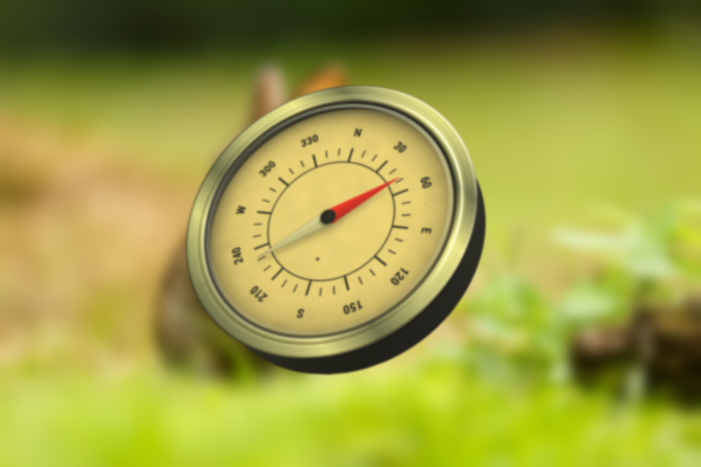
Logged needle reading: 50 (°)
